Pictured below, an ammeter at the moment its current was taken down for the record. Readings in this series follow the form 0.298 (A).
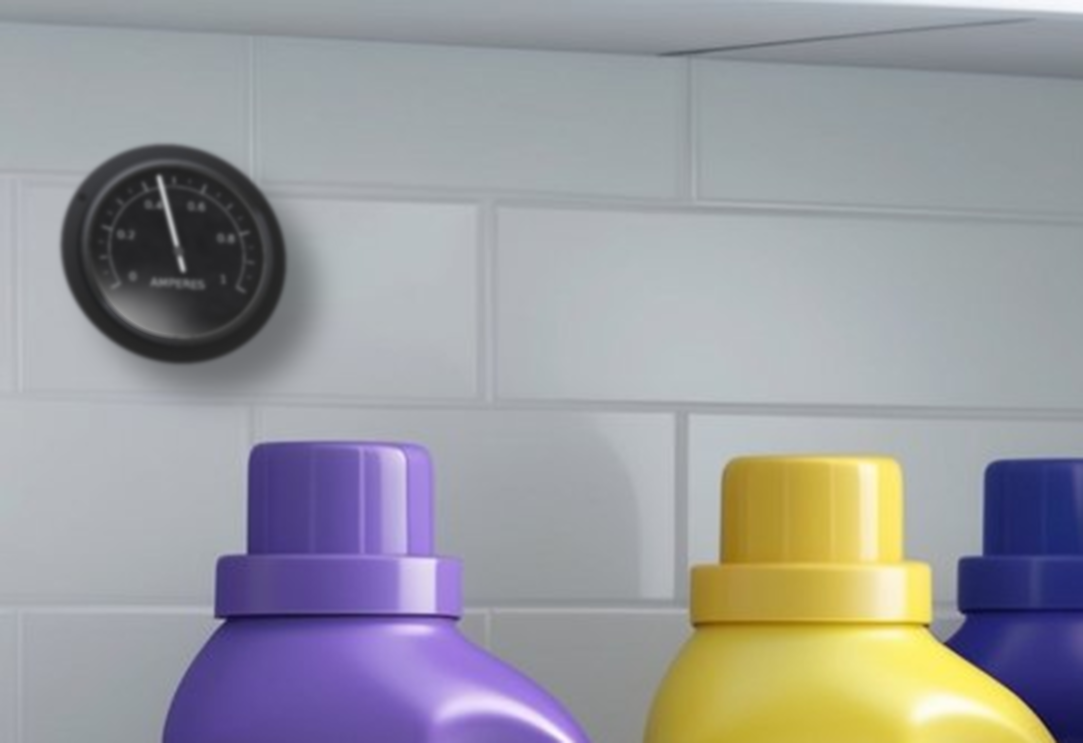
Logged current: 0.45 (A)
